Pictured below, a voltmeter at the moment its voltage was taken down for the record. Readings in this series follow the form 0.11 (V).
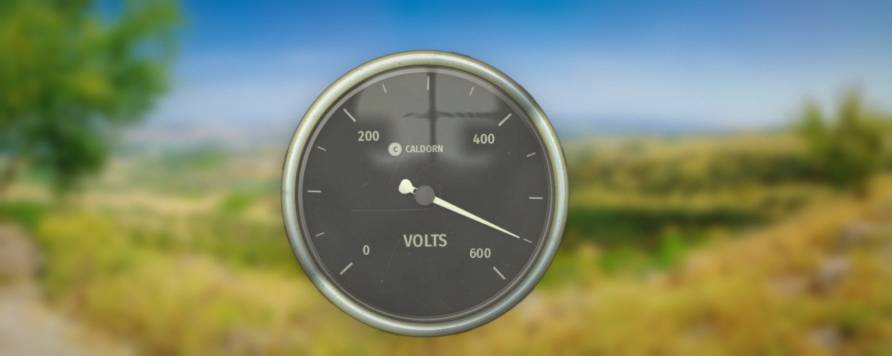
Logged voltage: 550 (V)
